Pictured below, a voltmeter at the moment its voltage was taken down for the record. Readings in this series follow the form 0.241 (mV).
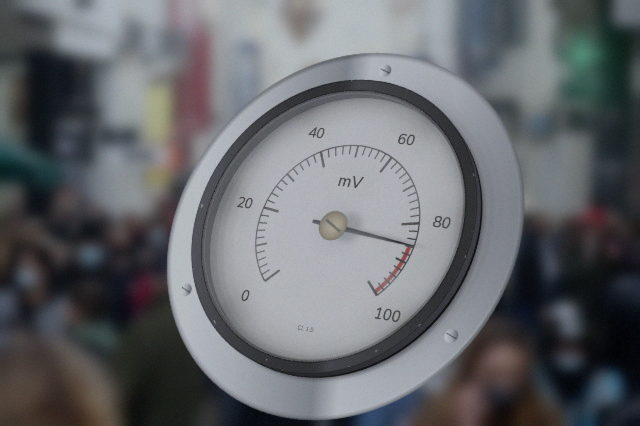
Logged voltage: 86 (mV)
